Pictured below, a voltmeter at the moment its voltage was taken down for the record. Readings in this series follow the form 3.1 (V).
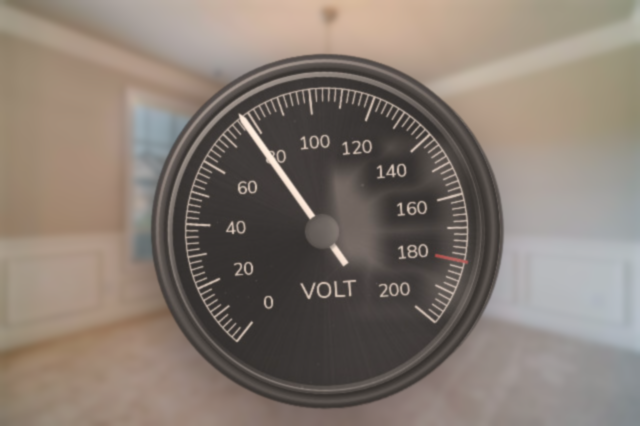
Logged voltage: 78 (V)
